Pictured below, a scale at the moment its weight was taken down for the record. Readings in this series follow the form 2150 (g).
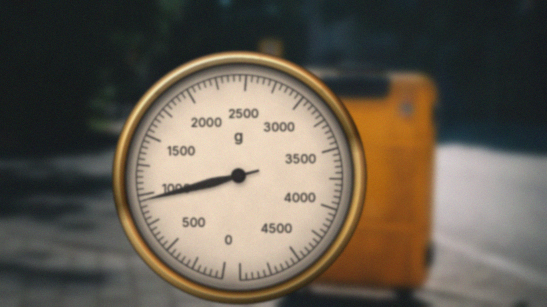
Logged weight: 950 (g)
